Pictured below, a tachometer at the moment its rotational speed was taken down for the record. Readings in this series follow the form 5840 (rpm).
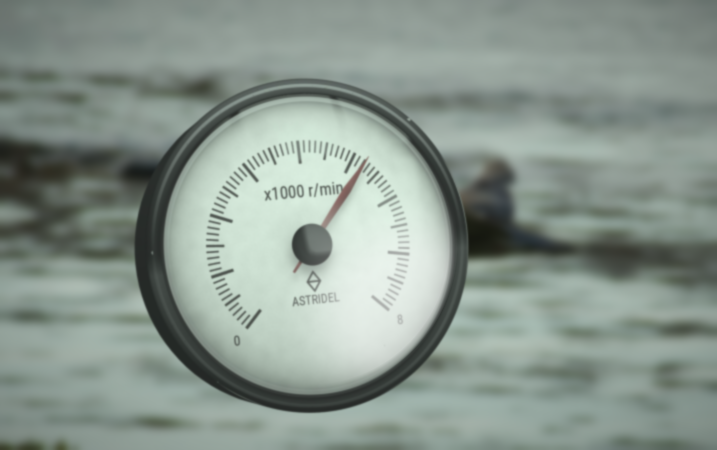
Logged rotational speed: 5200 (rpm)
